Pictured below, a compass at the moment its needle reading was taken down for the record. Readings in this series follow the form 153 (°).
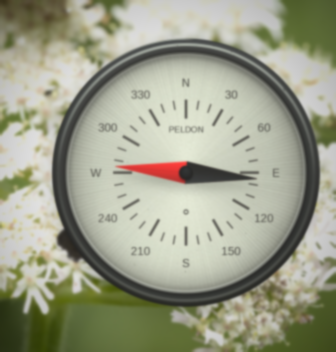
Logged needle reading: 275 (°)
